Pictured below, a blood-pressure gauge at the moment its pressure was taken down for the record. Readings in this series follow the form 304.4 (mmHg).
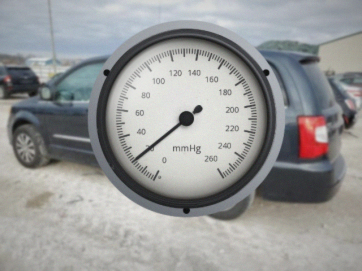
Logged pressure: 20 (mmHg)
